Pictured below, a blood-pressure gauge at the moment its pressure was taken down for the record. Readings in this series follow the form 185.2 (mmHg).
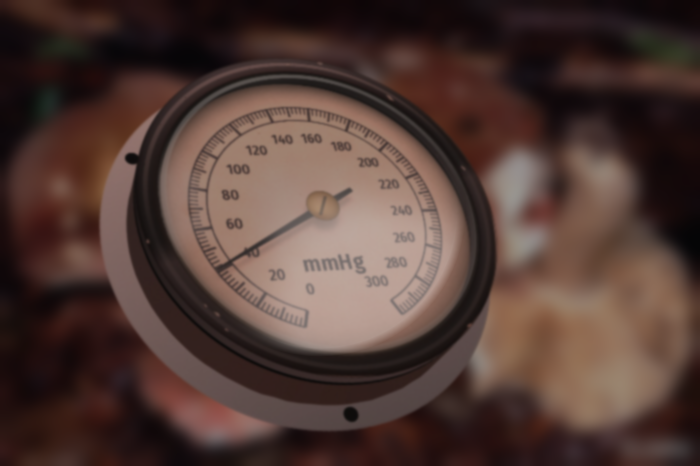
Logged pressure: 40 (mmHg)
